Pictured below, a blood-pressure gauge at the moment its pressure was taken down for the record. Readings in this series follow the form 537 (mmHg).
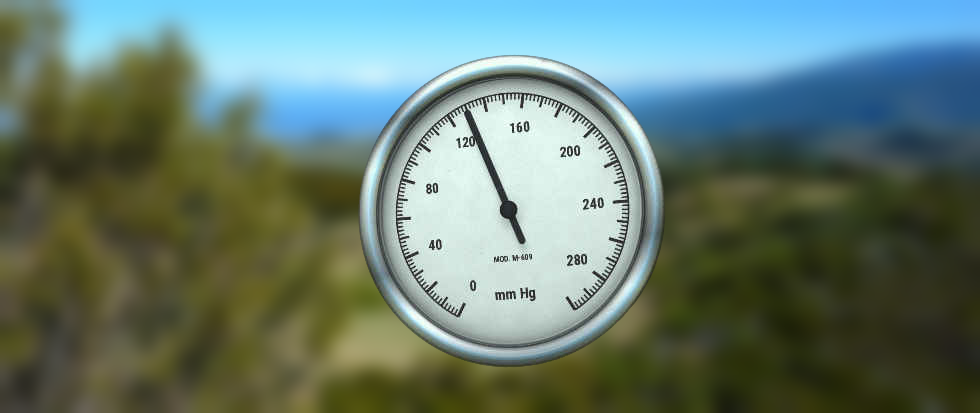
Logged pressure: 130 (mmHg)
